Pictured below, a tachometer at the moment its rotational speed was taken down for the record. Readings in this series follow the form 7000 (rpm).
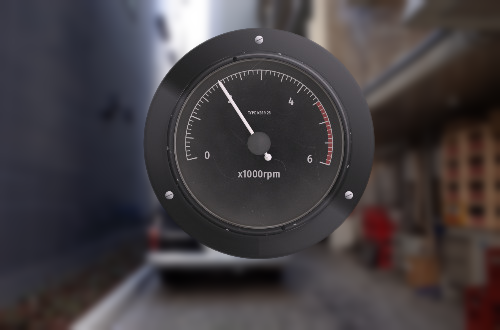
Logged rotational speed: 2000 (rpm)
